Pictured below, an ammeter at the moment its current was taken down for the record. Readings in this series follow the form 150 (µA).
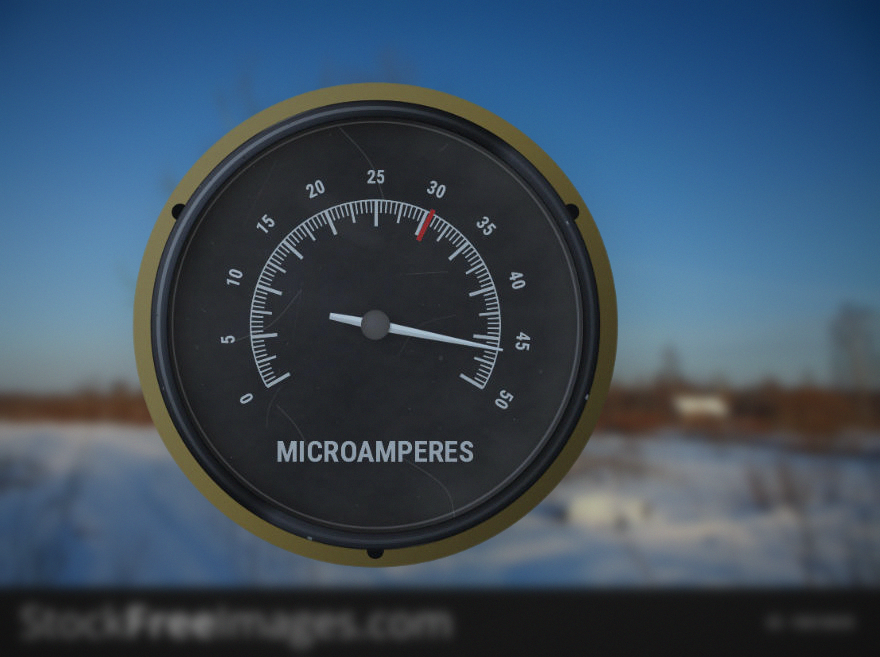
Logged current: 46 (µA)
